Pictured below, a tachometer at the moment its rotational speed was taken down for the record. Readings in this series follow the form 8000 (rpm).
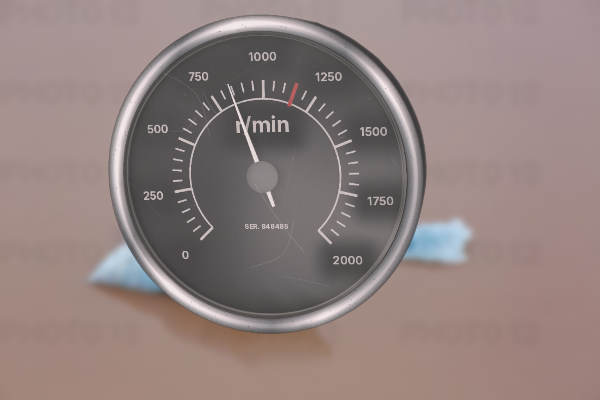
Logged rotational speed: 850 (rpm)
